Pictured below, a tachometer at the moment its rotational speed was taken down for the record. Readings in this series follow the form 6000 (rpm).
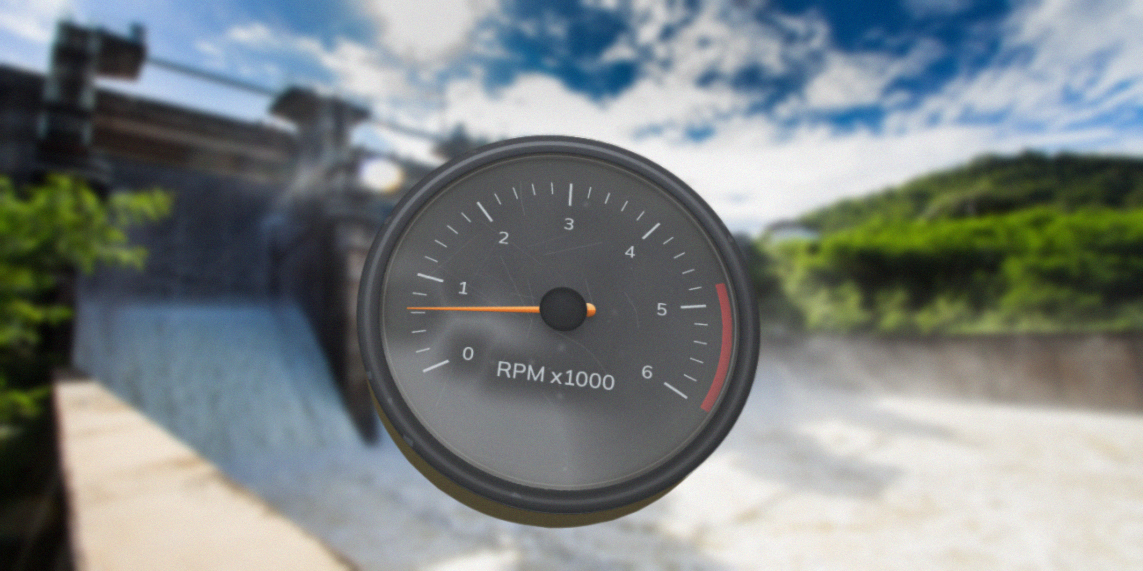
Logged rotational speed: 600 (rpm)
